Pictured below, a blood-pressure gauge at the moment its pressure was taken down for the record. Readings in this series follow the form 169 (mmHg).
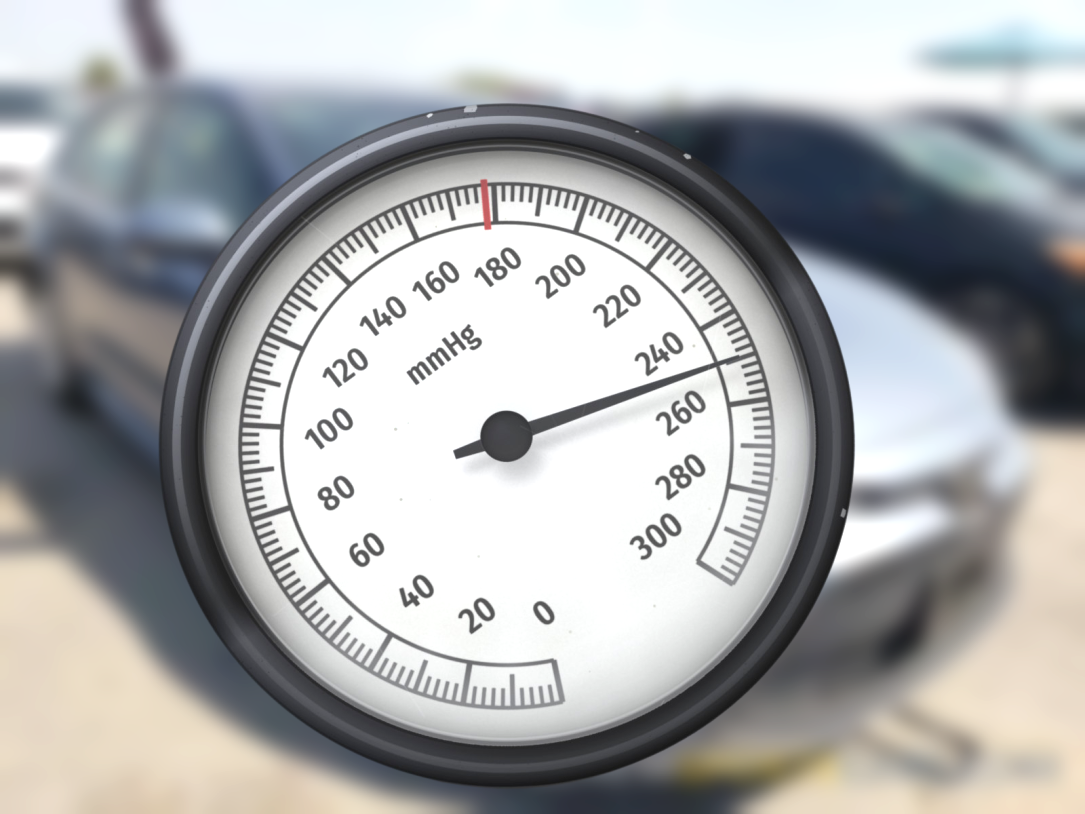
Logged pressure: 250 (mmHg)
